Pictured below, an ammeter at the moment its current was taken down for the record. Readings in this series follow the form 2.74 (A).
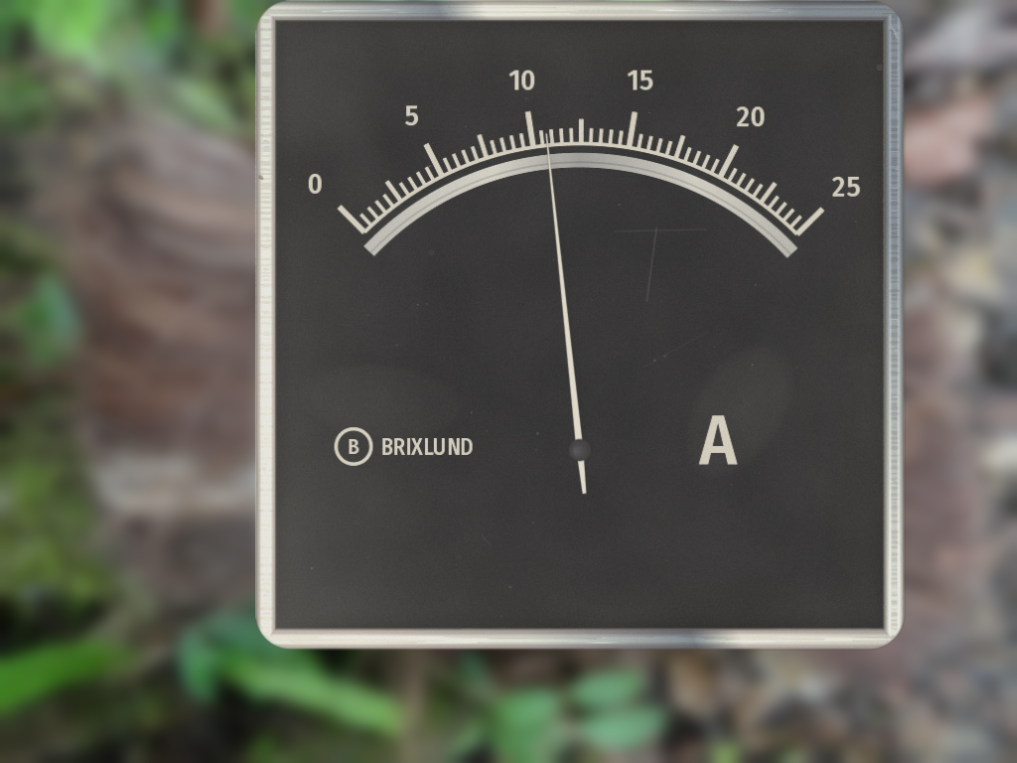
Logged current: 10.75 (A)
